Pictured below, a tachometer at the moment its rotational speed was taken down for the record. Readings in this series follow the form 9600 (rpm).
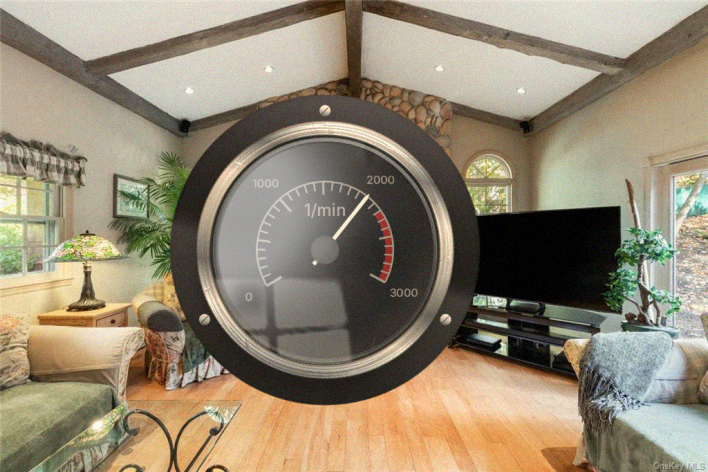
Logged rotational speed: 2000 (rpm)
